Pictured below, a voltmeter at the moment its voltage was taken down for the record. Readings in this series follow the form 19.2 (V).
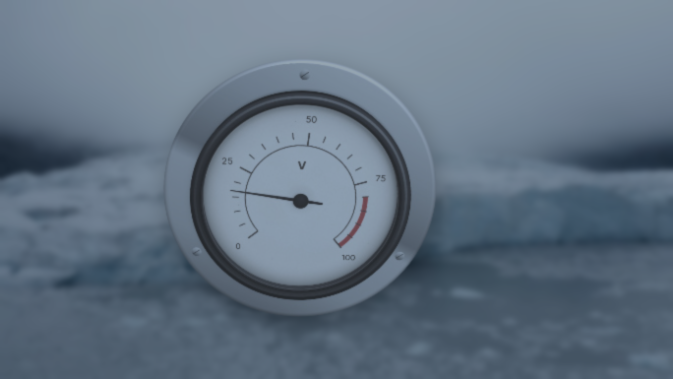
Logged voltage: 17.5 (V)
